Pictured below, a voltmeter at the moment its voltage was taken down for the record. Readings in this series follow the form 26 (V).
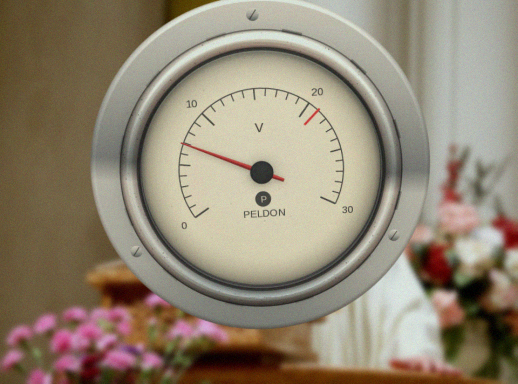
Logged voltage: 7 (V)
